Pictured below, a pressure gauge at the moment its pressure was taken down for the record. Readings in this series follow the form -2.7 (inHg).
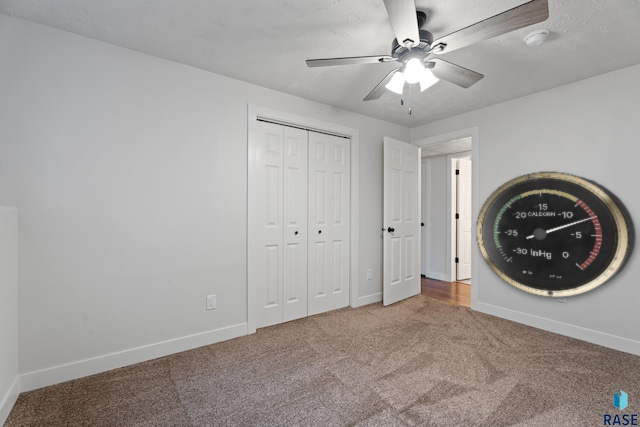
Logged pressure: -7.5 (inHg)
